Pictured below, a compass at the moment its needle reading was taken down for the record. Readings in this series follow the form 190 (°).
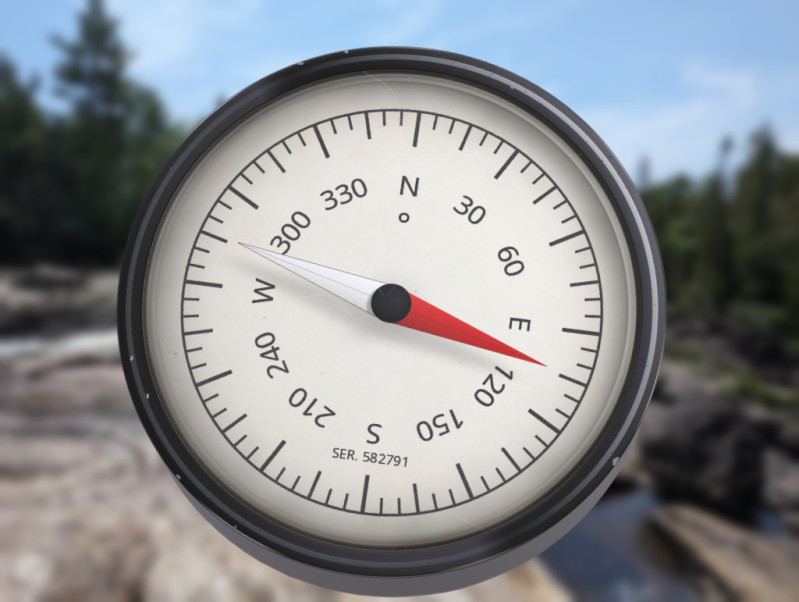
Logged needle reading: 105 (°)
